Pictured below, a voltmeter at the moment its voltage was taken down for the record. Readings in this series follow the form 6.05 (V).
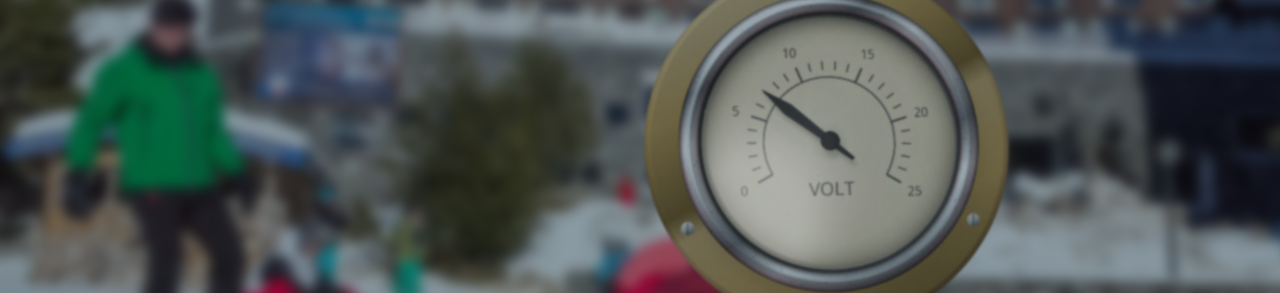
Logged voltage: 7 (V)
